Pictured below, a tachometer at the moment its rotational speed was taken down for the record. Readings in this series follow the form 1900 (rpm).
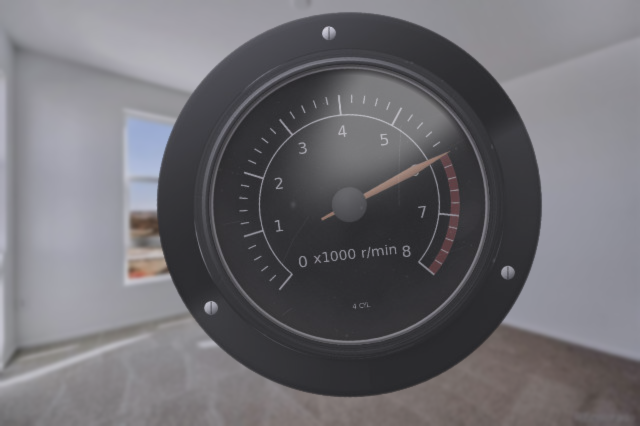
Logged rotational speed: 6000 (rpm)
